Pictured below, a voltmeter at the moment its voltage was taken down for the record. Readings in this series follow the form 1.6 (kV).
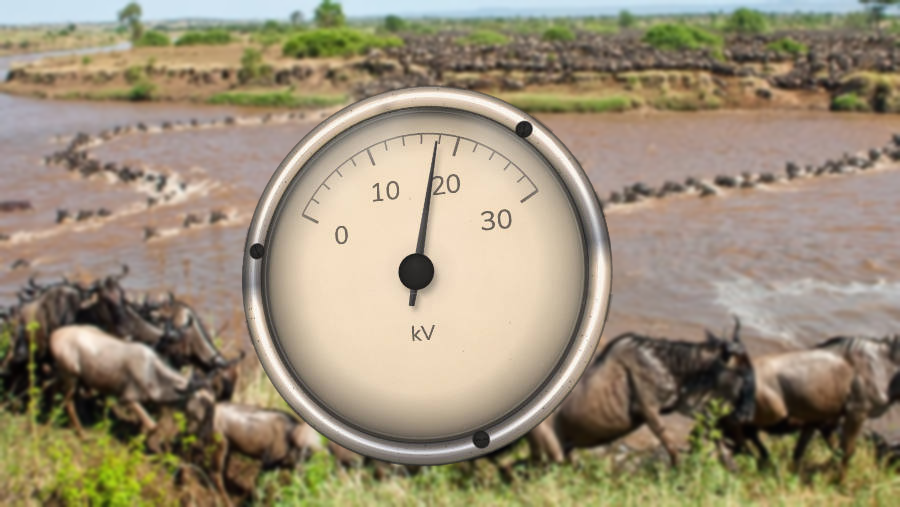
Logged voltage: 18 (kV)
